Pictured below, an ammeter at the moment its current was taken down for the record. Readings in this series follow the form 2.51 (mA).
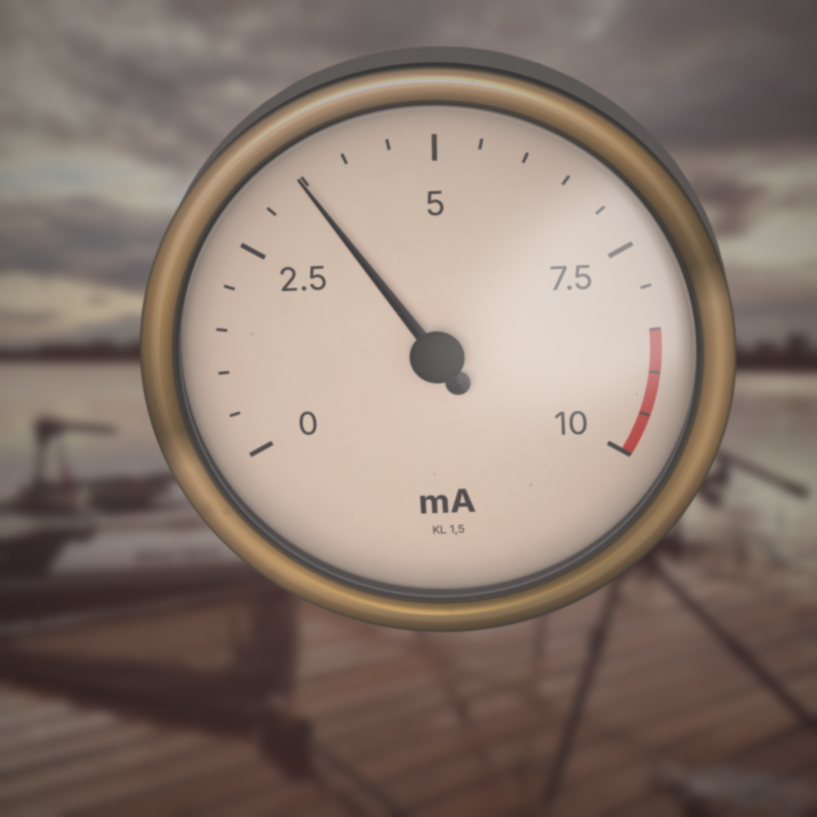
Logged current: 3.5 (mA)
